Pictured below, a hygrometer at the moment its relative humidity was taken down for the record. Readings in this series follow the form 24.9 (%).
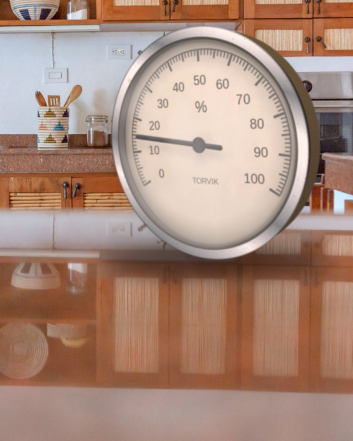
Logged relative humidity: 15 (%)
